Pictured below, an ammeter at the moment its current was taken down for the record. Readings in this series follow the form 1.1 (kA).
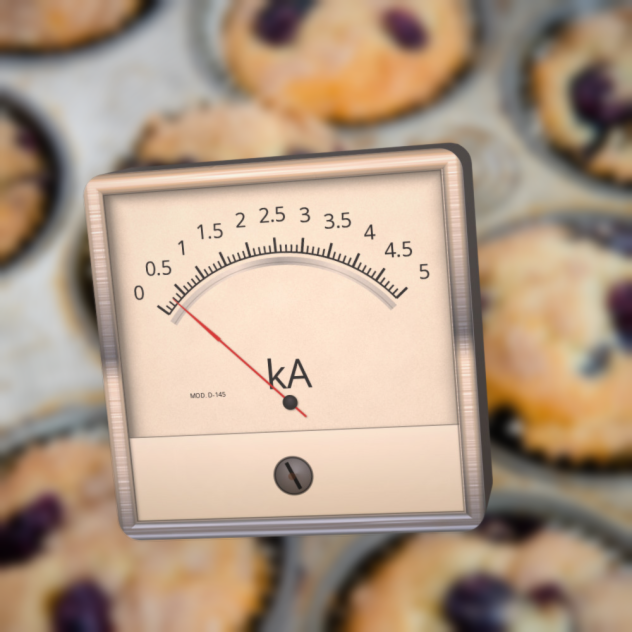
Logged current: 0.3 (kA)
